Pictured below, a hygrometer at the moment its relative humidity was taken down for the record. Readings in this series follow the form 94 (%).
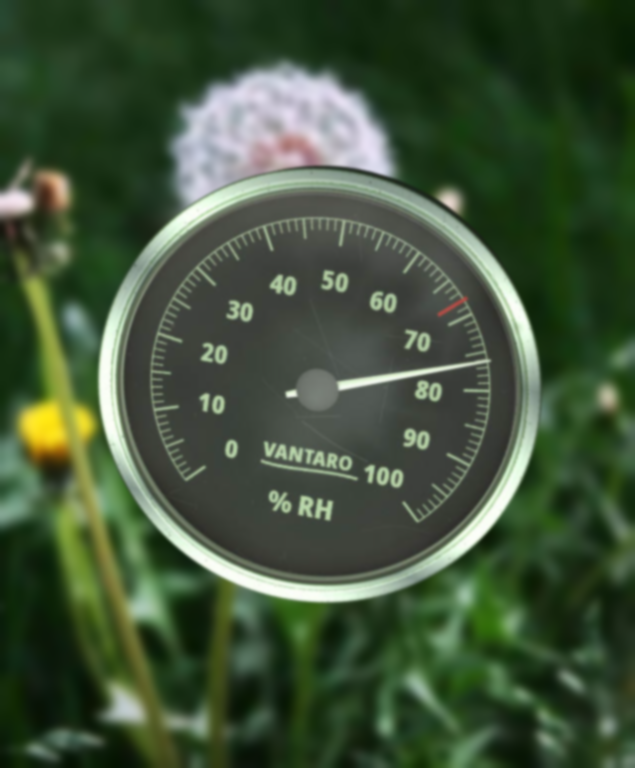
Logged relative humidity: 76 (%)
